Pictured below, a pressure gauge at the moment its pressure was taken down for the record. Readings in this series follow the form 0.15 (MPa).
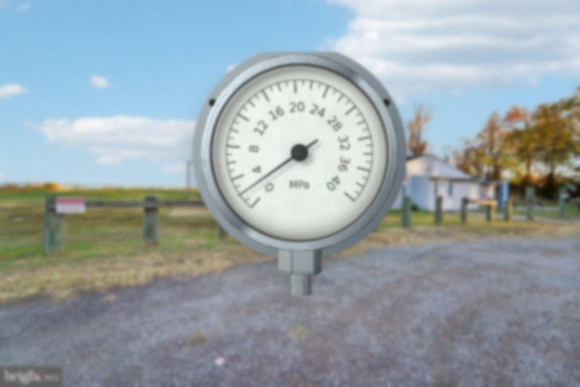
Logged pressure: 2 (MPa)
